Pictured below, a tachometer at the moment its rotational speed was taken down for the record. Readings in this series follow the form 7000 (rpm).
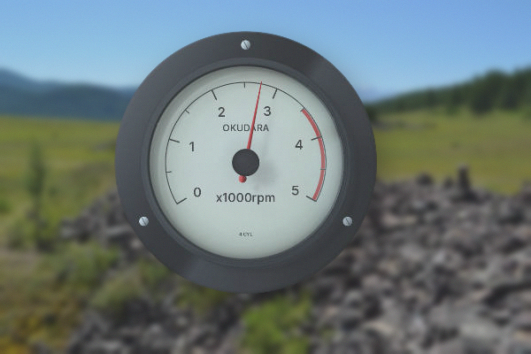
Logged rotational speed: 2750 (rpm)
